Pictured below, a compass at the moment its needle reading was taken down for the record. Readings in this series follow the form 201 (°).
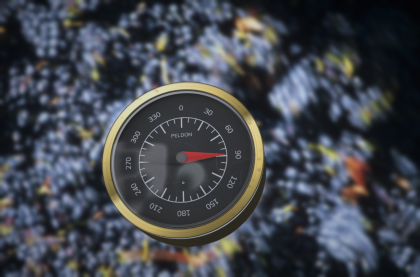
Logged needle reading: 90 (°)
